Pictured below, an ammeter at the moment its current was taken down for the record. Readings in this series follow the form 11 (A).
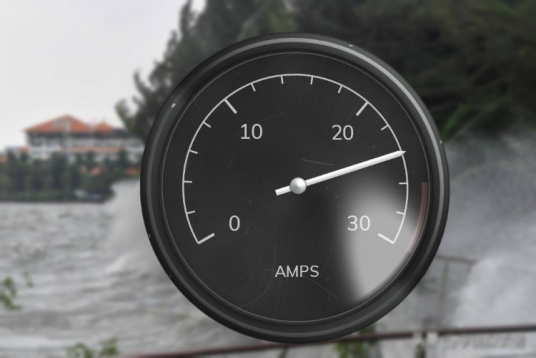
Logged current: 24 (A)
